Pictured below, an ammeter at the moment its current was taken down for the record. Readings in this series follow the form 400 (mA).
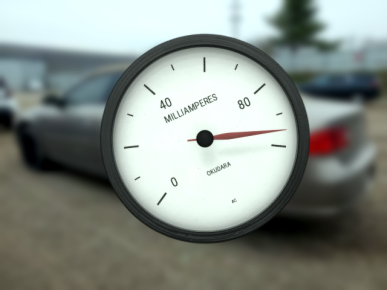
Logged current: 95 (mA)
